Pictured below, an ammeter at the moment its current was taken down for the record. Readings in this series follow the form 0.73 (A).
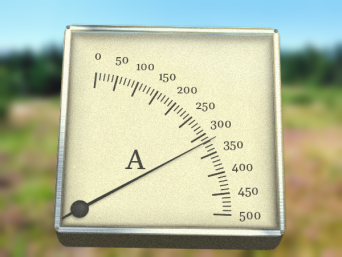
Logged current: 320 (A)
